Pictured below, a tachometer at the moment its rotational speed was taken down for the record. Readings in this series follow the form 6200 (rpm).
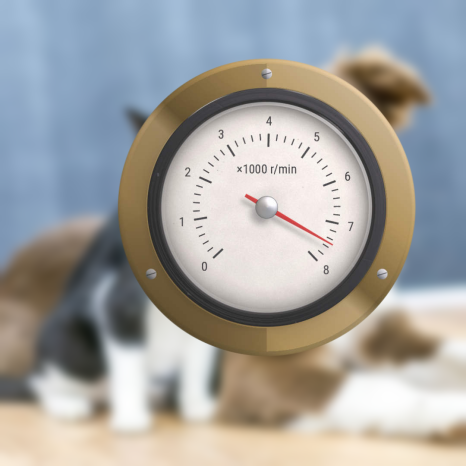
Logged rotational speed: 7500 (rpm)
